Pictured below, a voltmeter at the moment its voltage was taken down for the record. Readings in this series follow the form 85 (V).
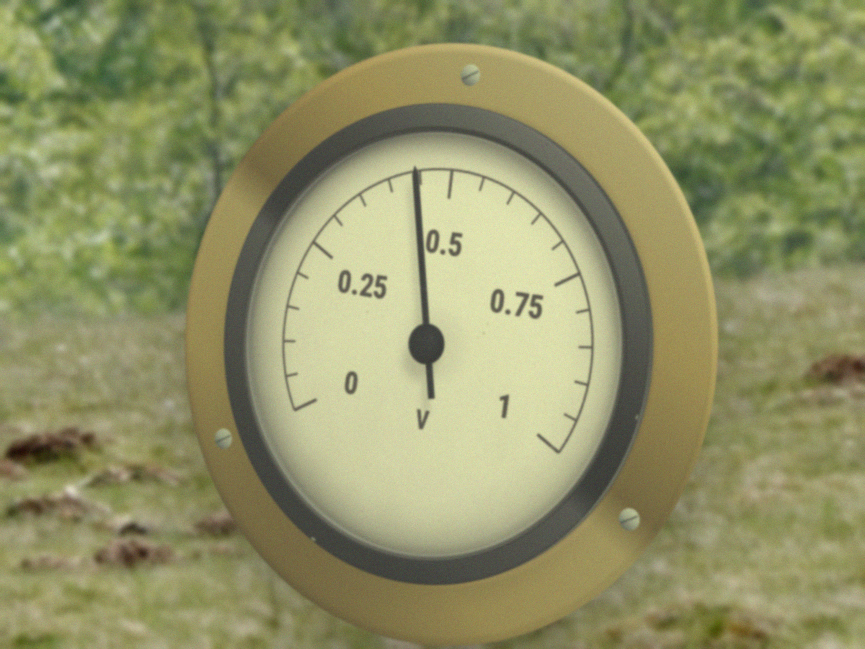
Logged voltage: 0.45 (V)
